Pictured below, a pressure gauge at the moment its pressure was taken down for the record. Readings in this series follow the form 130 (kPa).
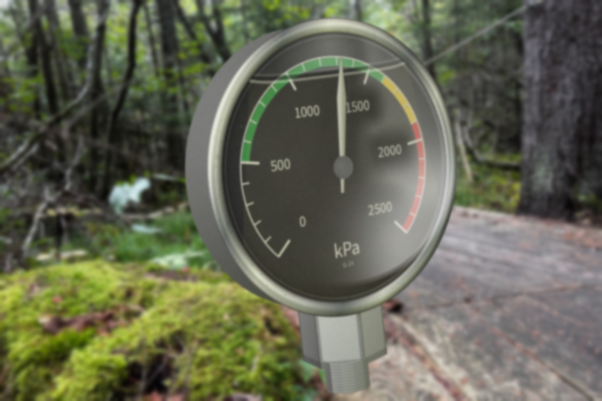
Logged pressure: 1300 (kPa)
